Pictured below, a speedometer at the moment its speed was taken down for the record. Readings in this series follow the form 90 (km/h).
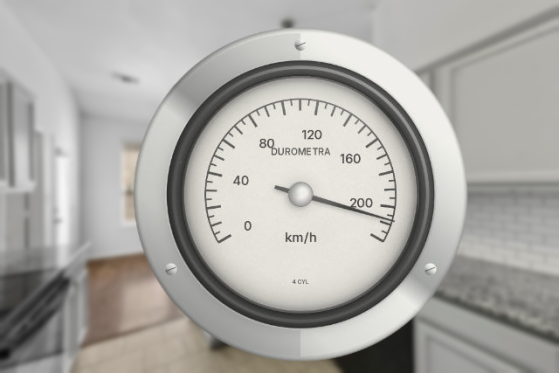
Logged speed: 207.5 (km/h)
